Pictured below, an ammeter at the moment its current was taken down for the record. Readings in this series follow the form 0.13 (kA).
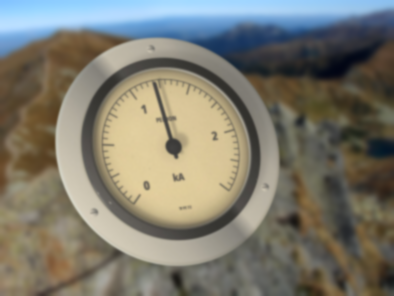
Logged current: 1.2 (kA)
